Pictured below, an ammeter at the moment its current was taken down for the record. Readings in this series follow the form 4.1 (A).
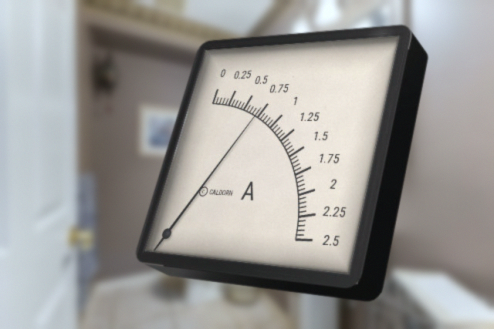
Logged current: 0.75 (A)
